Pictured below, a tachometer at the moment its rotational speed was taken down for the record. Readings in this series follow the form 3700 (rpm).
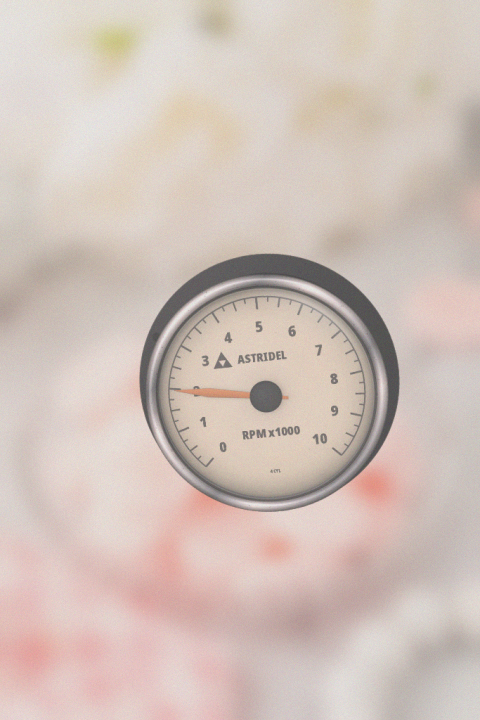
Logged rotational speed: 2000 (rpm)
